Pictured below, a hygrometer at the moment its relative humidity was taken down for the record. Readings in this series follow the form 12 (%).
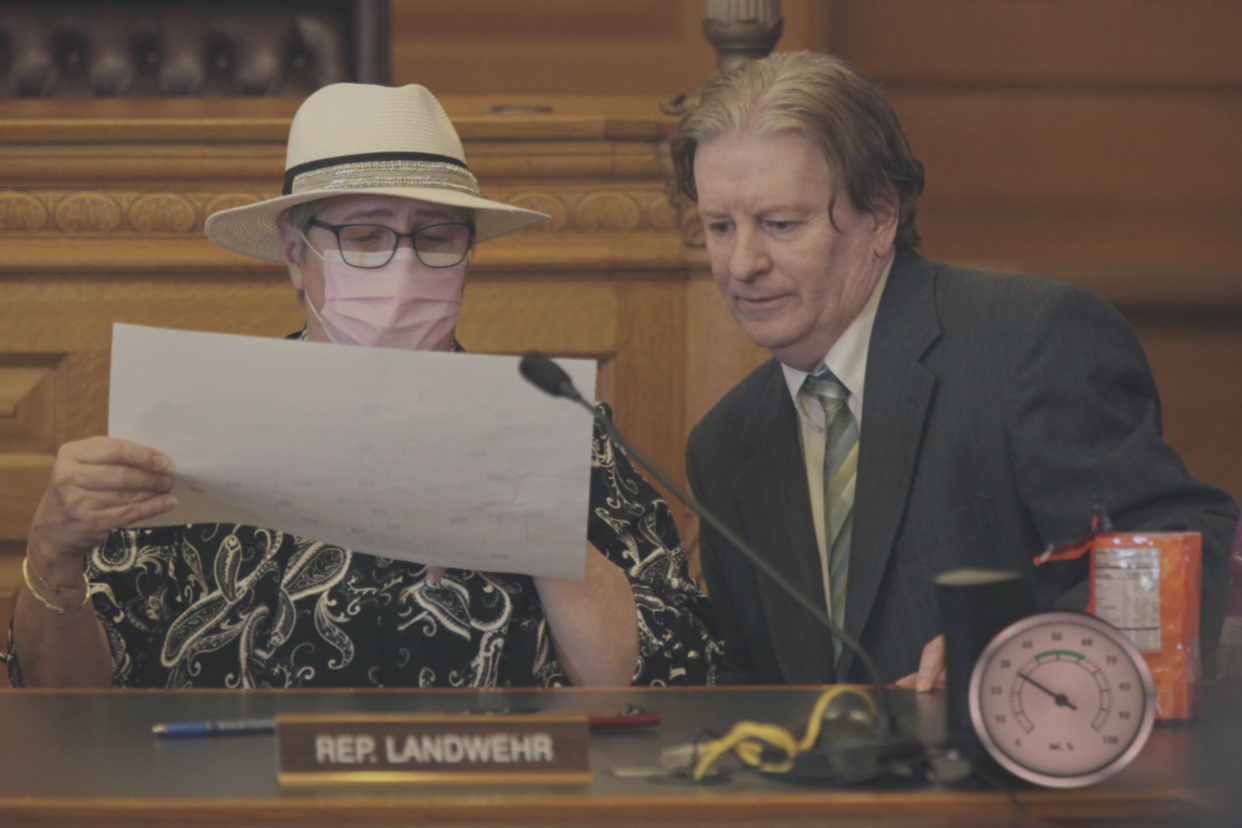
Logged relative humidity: 30 (%)
